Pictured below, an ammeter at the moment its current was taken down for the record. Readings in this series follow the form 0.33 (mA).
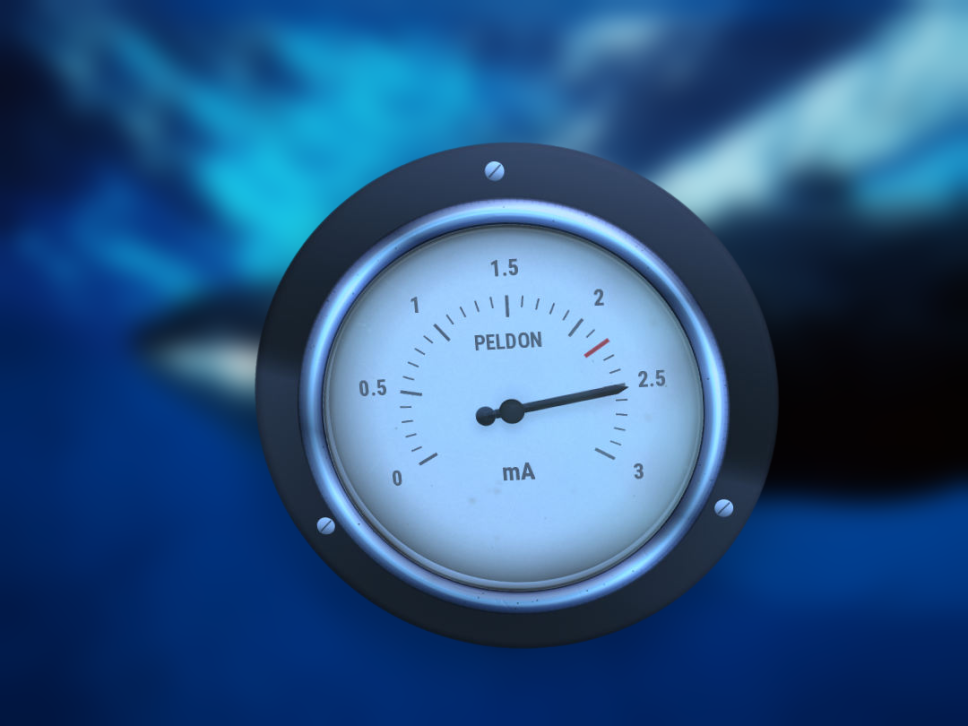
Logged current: 2.5 (mA)
